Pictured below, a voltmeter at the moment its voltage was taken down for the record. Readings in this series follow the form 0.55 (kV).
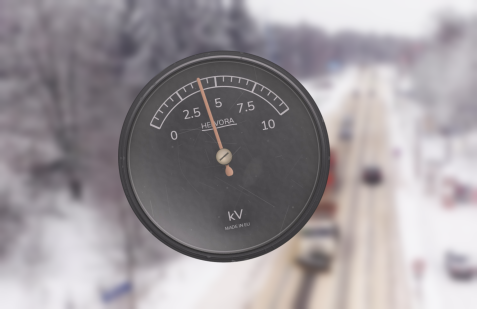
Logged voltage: 4 (kV)
